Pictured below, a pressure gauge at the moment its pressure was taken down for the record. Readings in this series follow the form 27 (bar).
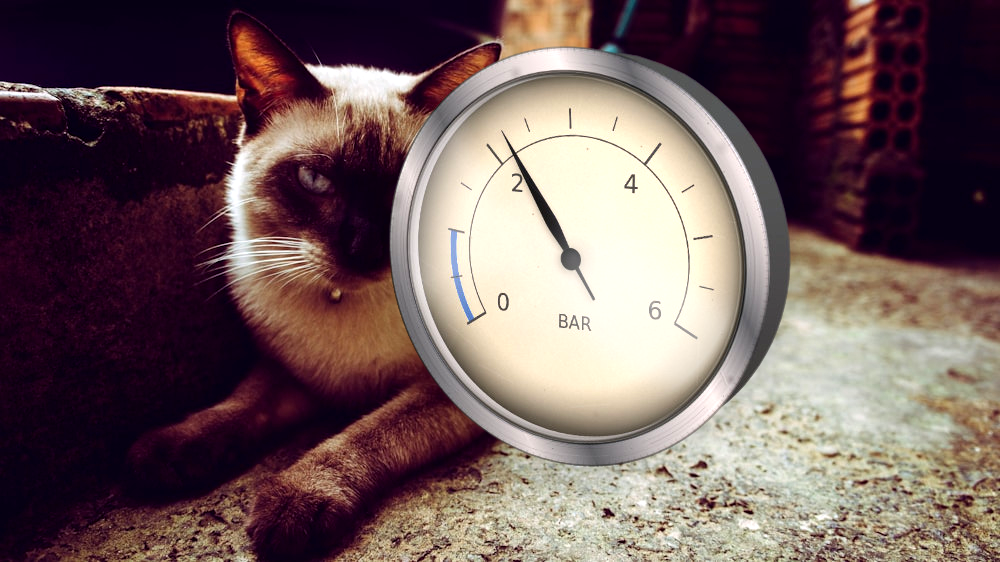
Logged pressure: 2.25 (bar)
